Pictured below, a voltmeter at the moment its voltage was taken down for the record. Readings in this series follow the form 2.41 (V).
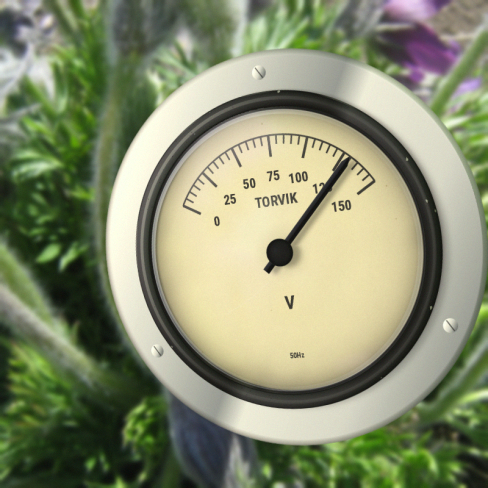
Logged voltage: 130 (V)
